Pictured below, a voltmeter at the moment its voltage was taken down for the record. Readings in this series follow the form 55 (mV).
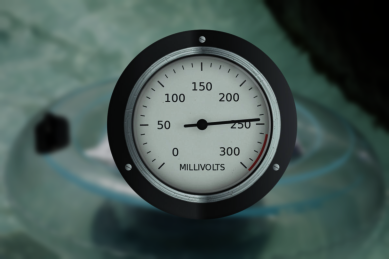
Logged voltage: 245 (mV)
